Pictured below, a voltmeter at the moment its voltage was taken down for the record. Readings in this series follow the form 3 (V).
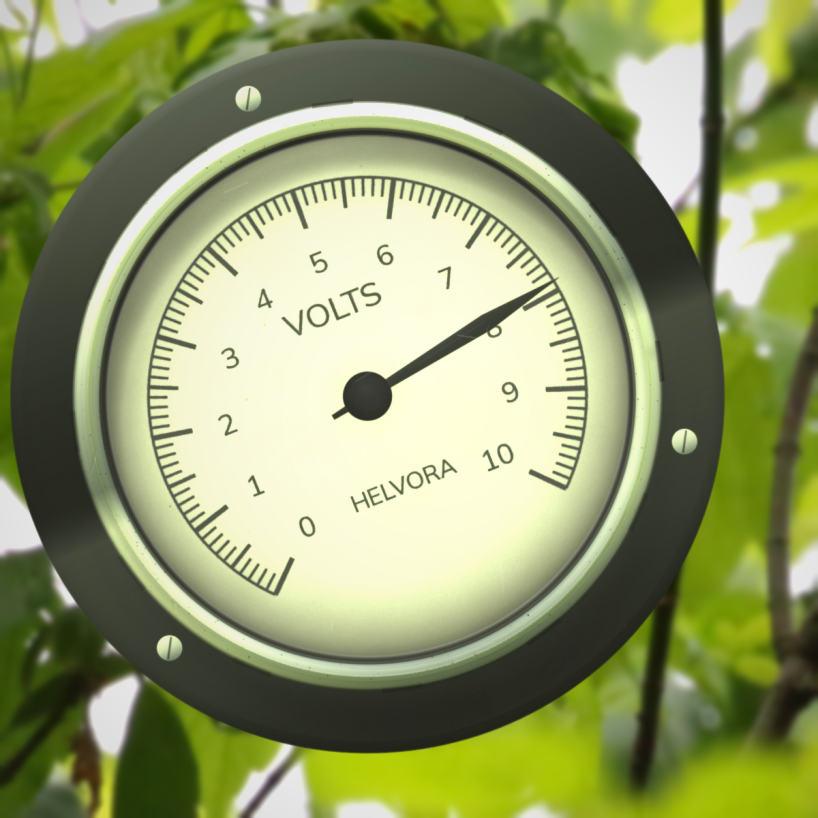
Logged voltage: 7.9 (V)
